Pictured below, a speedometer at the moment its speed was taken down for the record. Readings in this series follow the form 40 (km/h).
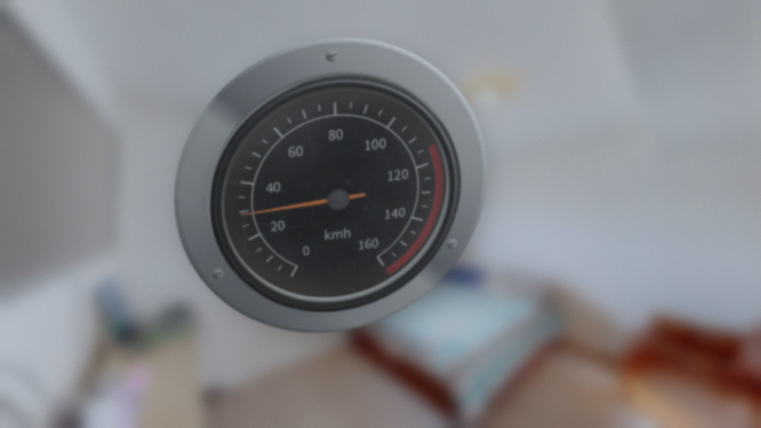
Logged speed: 30 (km/h)
